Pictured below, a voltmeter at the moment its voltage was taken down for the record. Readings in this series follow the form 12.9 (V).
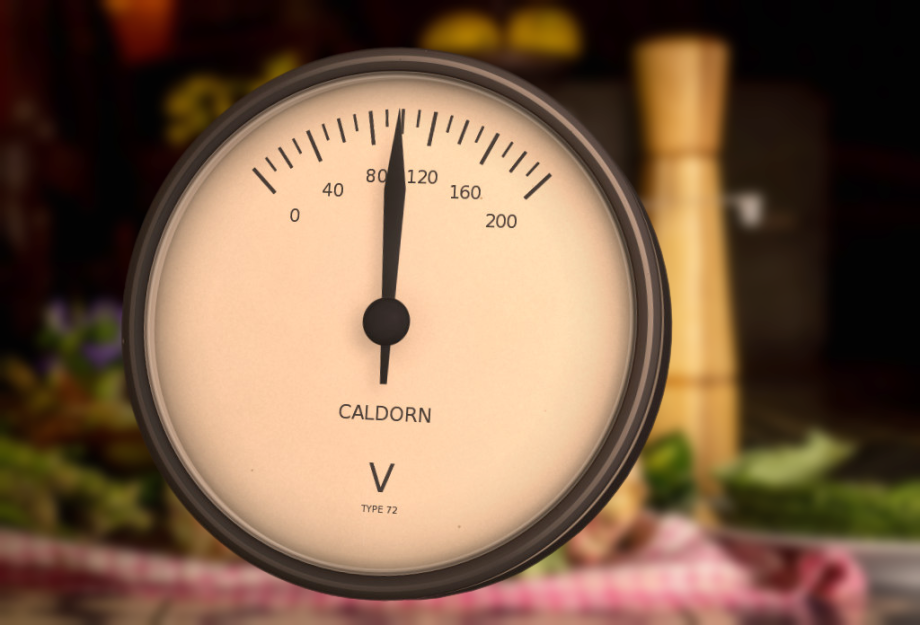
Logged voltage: 100 (V)
